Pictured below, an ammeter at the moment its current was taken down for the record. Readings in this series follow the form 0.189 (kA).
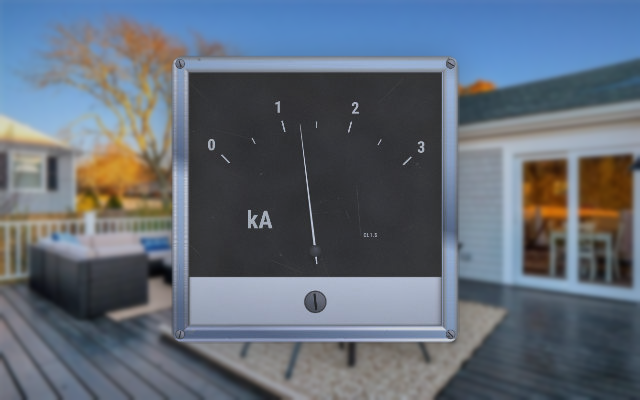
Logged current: 1.25 (kA)
